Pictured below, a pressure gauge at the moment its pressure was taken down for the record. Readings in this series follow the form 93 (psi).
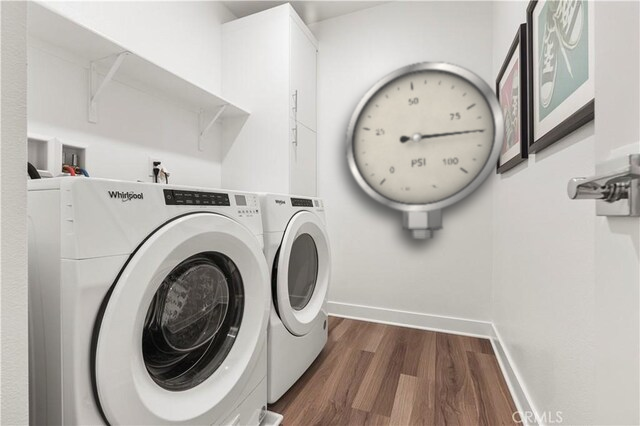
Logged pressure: 85 (psi)
